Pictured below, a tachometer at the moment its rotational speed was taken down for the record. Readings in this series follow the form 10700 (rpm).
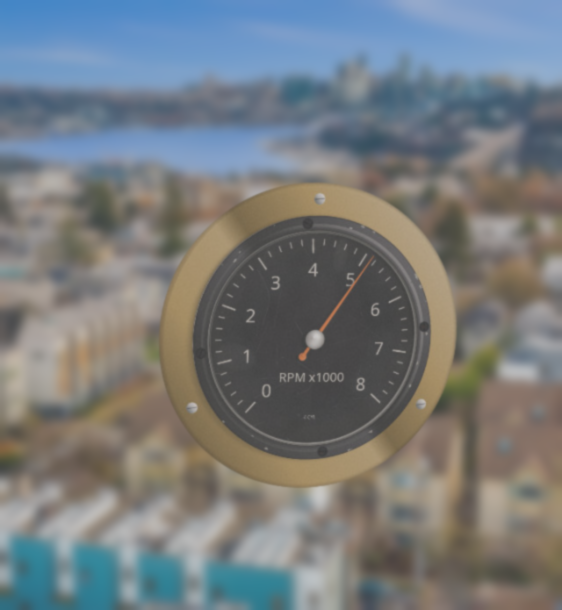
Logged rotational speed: 5100 (rpm)
